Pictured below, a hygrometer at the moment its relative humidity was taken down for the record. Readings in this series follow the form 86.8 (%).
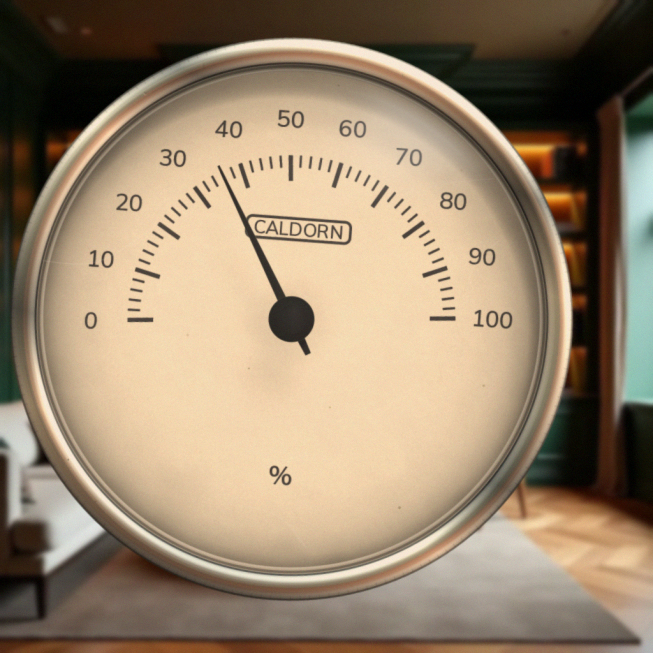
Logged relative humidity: 36 (%)
